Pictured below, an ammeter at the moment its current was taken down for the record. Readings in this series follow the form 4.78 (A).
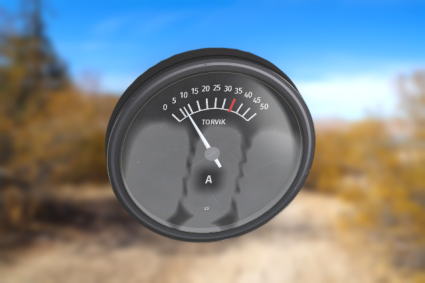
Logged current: 7.5 (A)
